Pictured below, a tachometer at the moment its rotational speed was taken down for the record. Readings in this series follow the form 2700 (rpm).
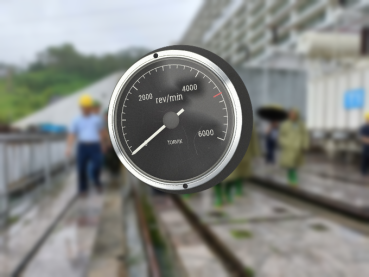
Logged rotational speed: 0 (rpm)
